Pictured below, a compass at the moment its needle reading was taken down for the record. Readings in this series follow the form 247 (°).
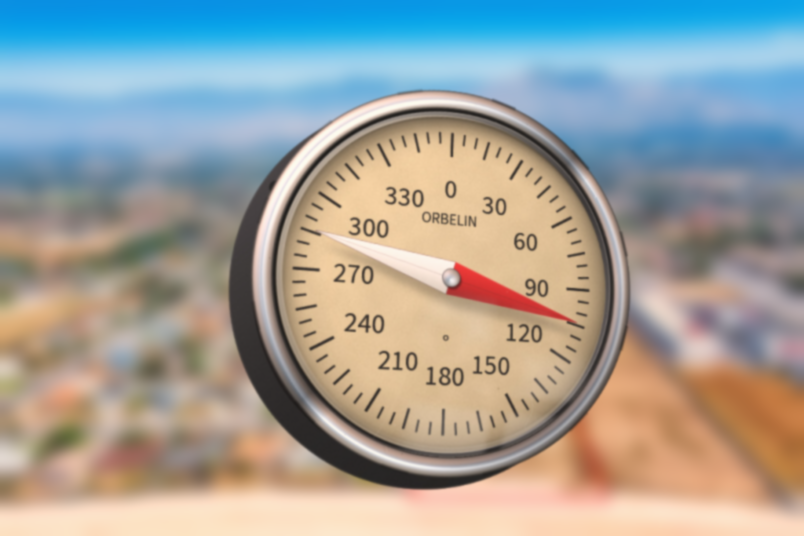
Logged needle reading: 105 (°)
